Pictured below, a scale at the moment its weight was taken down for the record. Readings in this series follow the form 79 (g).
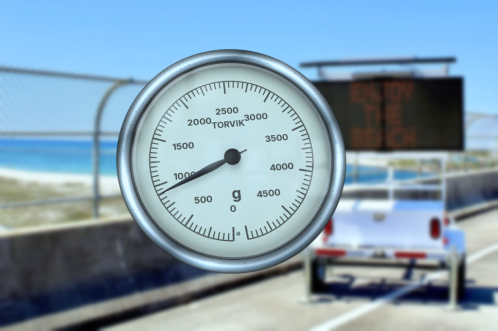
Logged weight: 900 (g)
